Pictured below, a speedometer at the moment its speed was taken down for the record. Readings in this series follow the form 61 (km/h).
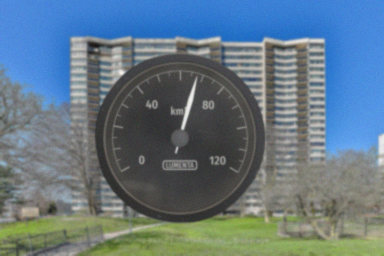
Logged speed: 67.5 (km/h)
